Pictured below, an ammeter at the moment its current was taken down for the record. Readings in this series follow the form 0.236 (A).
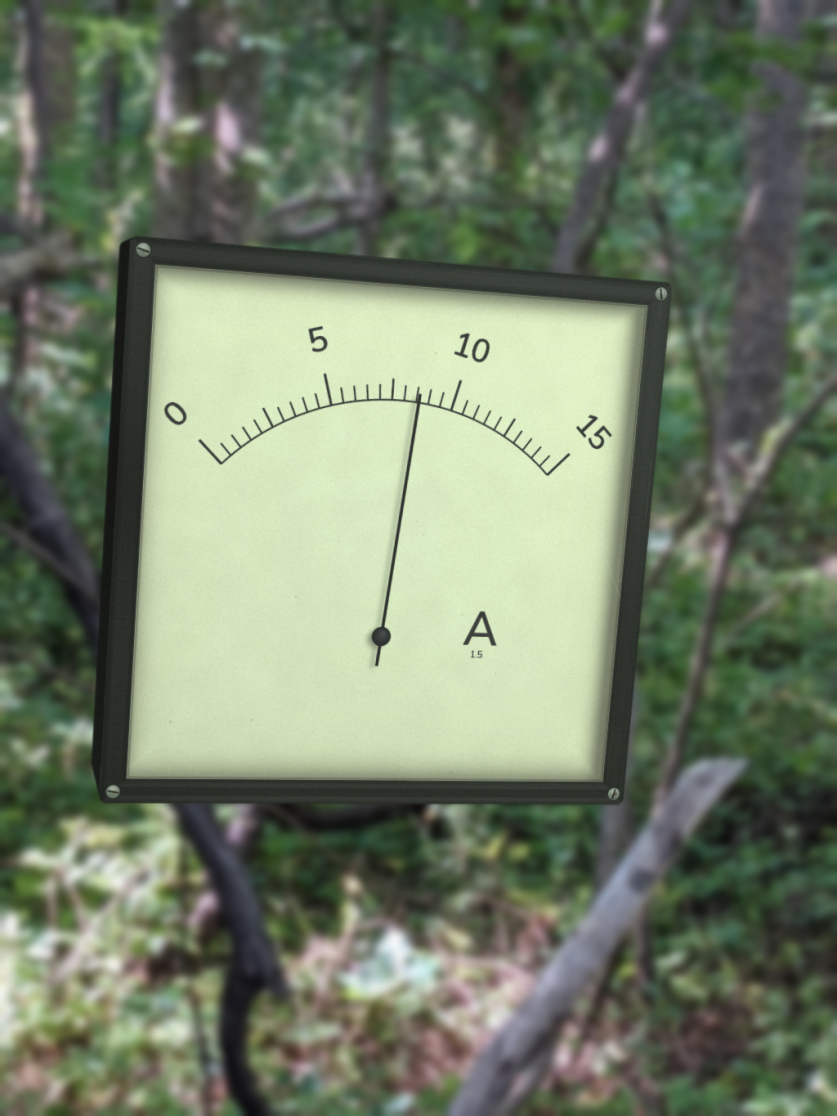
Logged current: 8.5 (A)
